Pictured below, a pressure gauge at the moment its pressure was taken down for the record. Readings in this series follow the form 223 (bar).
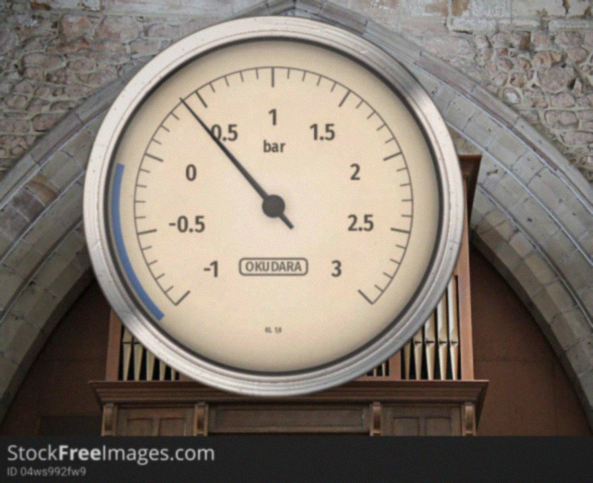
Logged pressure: 0.4 (bar)
